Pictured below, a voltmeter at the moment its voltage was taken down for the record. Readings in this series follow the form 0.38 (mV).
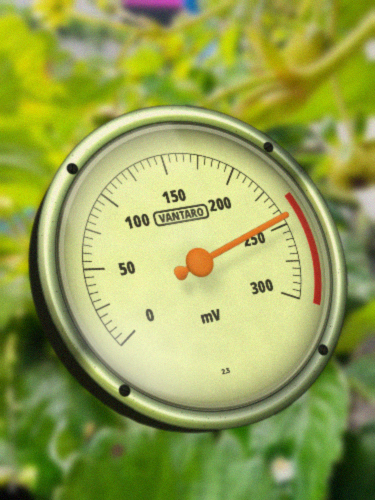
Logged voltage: 245 (mV)
